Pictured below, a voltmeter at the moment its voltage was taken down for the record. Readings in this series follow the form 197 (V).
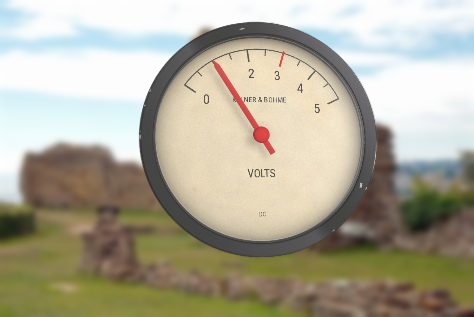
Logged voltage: 1 (V)
